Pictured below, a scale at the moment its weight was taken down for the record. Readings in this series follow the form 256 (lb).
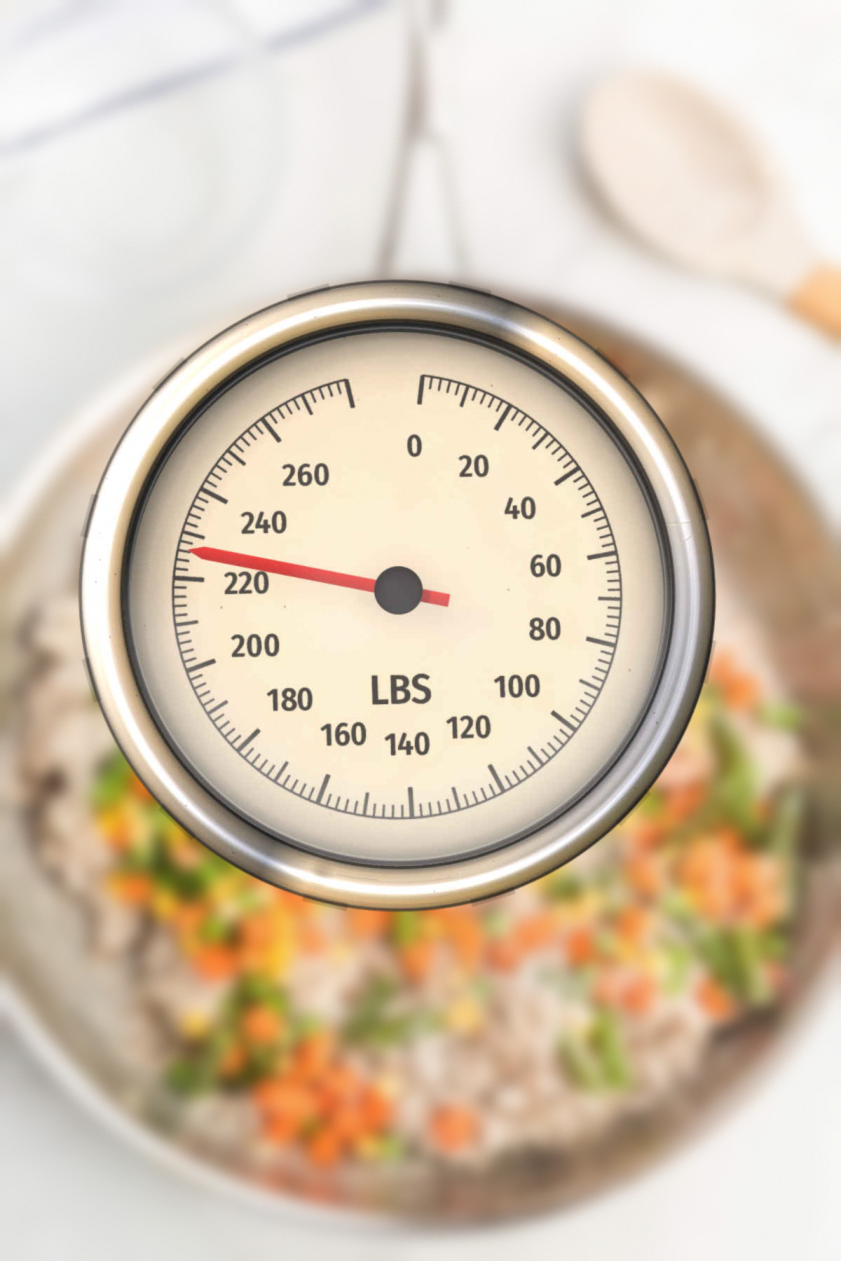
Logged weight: 226 (lb)
